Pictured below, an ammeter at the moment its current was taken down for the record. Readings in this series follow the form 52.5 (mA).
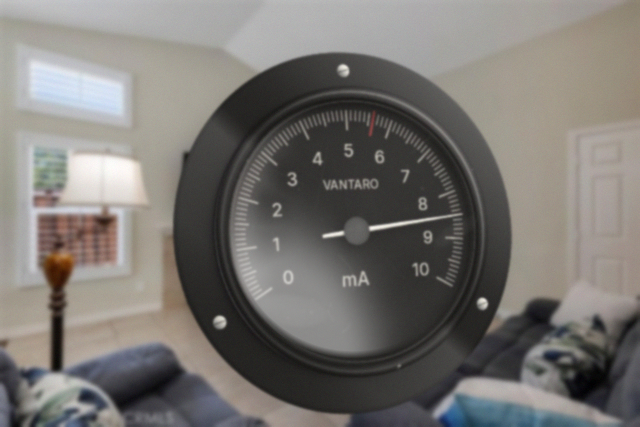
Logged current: 8.5 (mA)
